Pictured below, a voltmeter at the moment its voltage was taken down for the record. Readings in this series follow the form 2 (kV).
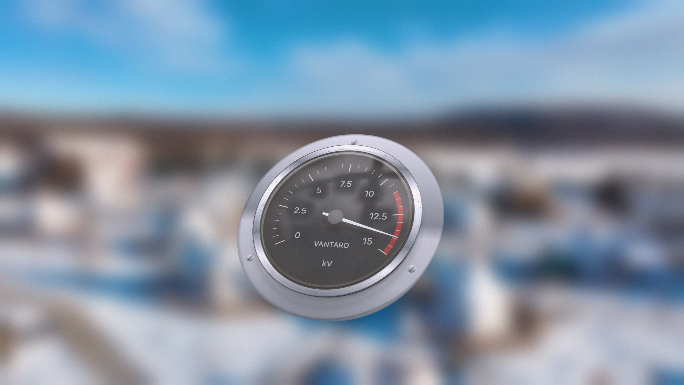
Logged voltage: 14 (kV)
